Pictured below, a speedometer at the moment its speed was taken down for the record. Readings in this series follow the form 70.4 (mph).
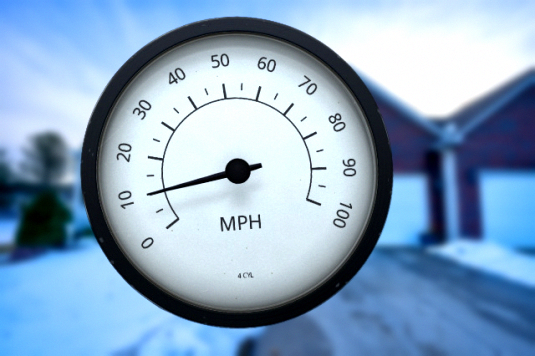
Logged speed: 10 (mph)
